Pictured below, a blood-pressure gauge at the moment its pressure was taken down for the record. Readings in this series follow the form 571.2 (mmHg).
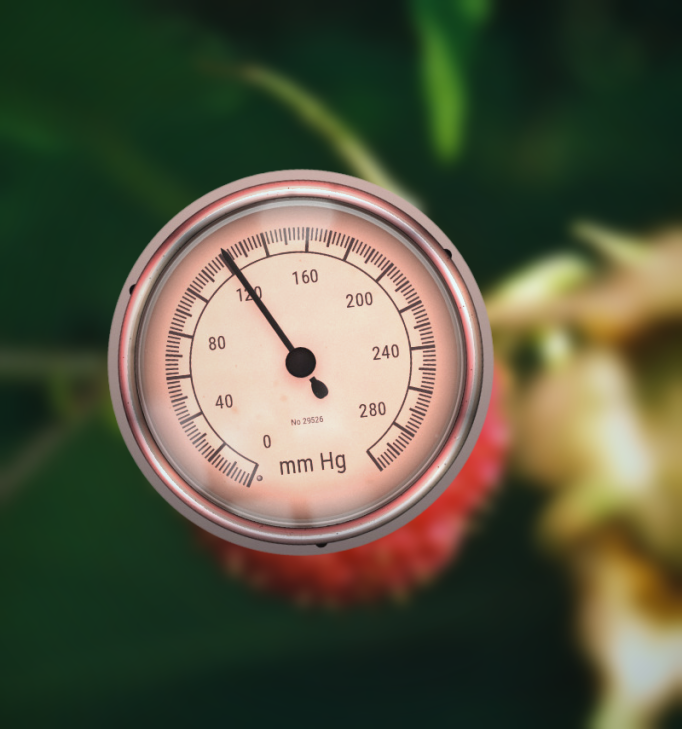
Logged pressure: 122 (mmHg)
